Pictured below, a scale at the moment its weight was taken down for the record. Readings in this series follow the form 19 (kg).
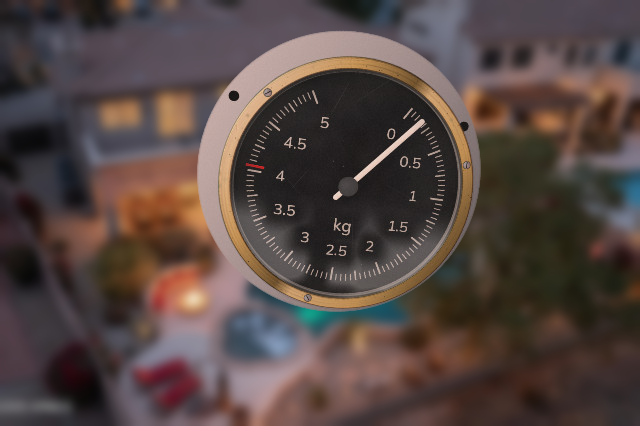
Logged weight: 0.15 (kg)
